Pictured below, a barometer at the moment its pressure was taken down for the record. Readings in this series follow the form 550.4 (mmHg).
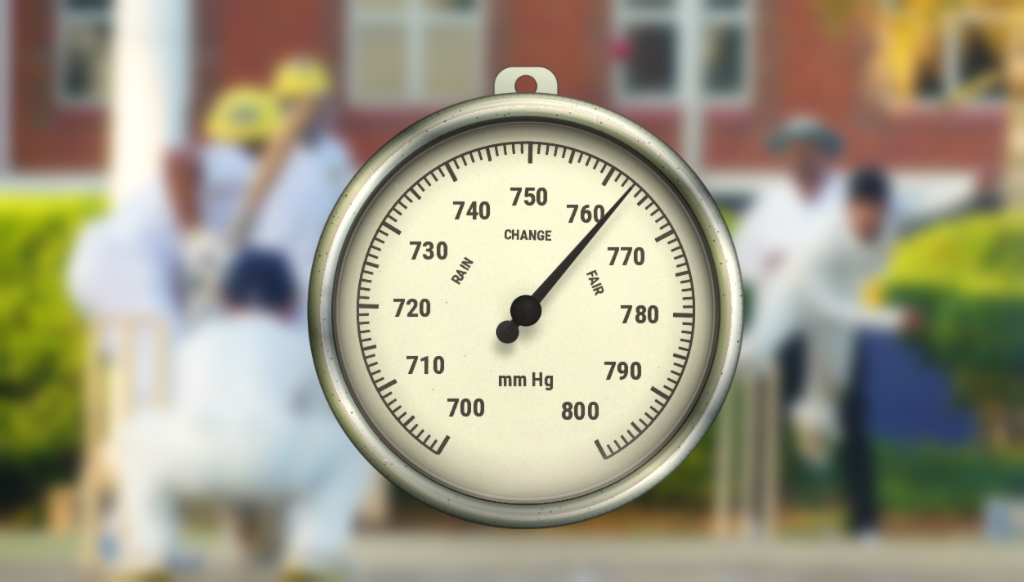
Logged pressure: 763 (mmHg)
